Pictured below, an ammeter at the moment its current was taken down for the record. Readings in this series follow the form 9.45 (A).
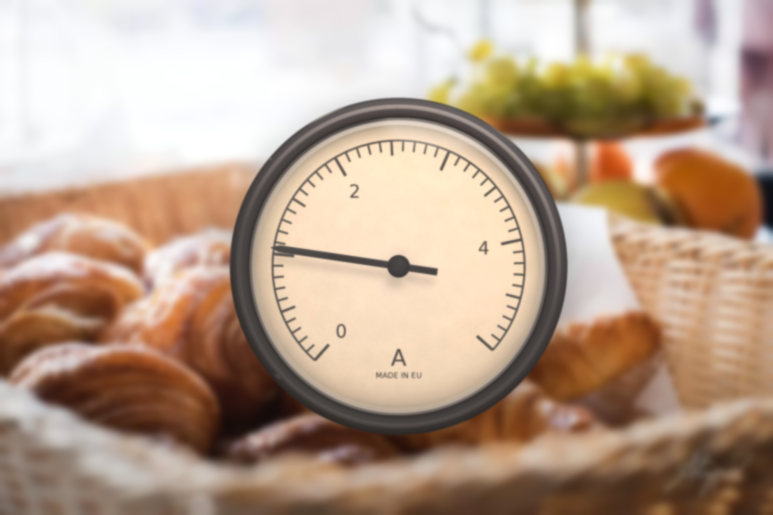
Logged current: 1.05 (A)
